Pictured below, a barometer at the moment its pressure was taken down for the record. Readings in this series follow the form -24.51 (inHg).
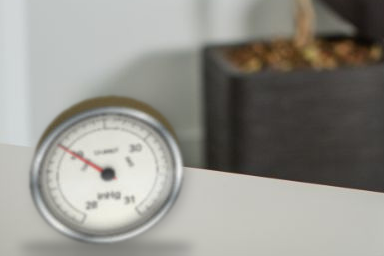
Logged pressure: 29 (inHg)
